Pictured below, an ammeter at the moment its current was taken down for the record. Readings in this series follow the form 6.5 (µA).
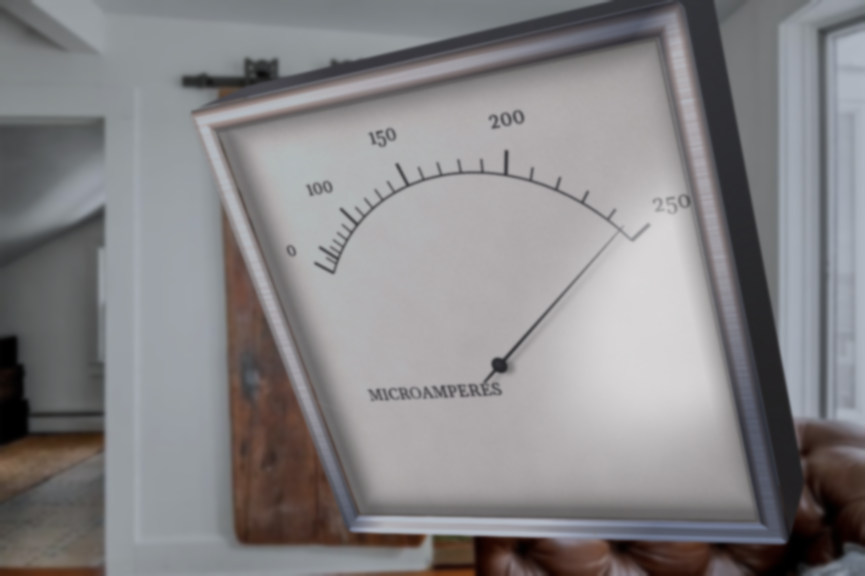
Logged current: 245 (µA)
